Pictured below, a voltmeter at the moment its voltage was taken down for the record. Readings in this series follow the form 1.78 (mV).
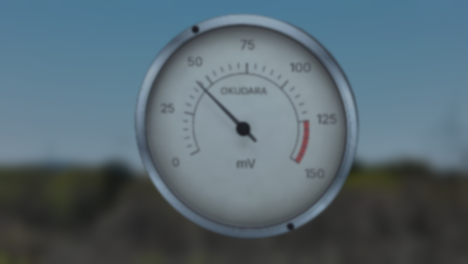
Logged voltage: 45 (mV)
